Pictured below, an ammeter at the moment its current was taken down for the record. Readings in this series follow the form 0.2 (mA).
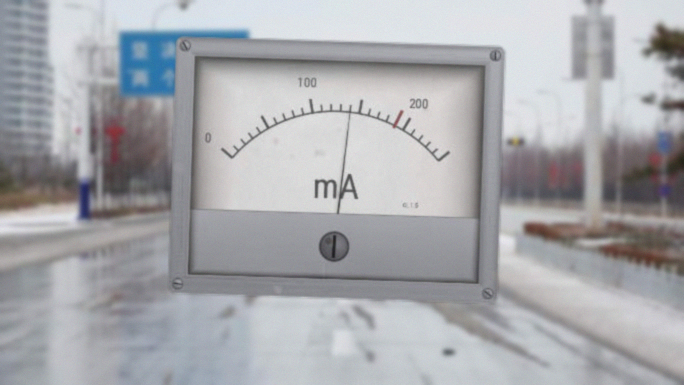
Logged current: 140 (mA)
